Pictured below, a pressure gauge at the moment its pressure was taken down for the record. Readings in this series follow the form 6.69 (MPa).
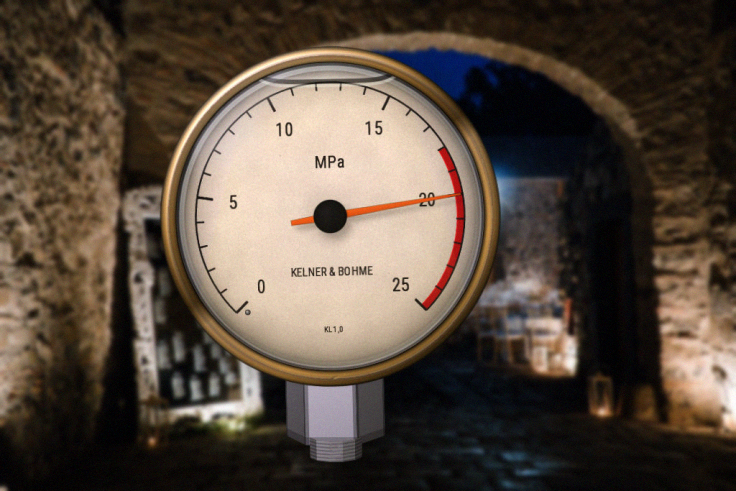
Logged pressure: 20 (MPa)
